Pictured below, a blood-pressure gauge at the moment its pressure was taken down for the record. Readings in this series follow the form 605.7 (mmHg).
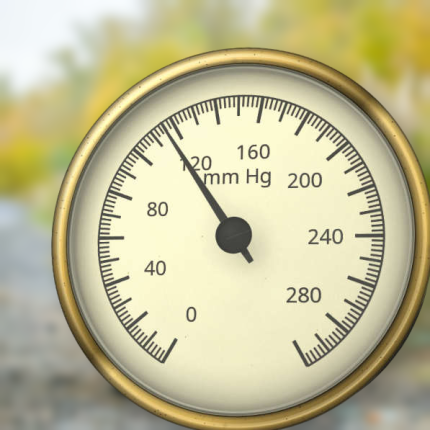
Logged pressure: 116 (mmHg)
